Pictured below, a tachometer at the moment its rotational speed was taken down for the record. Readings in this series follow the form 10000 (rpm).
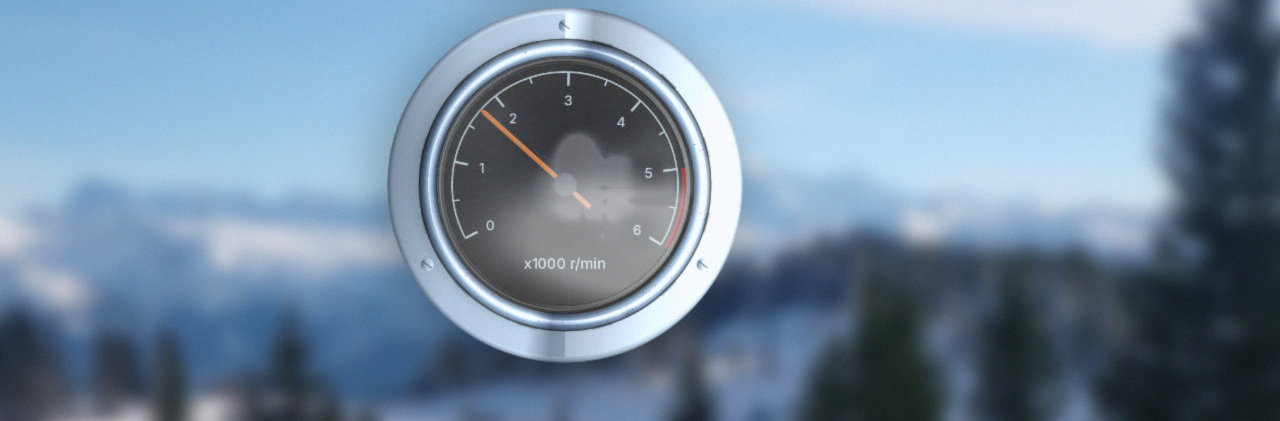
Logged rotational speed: 1750 (rpm)
